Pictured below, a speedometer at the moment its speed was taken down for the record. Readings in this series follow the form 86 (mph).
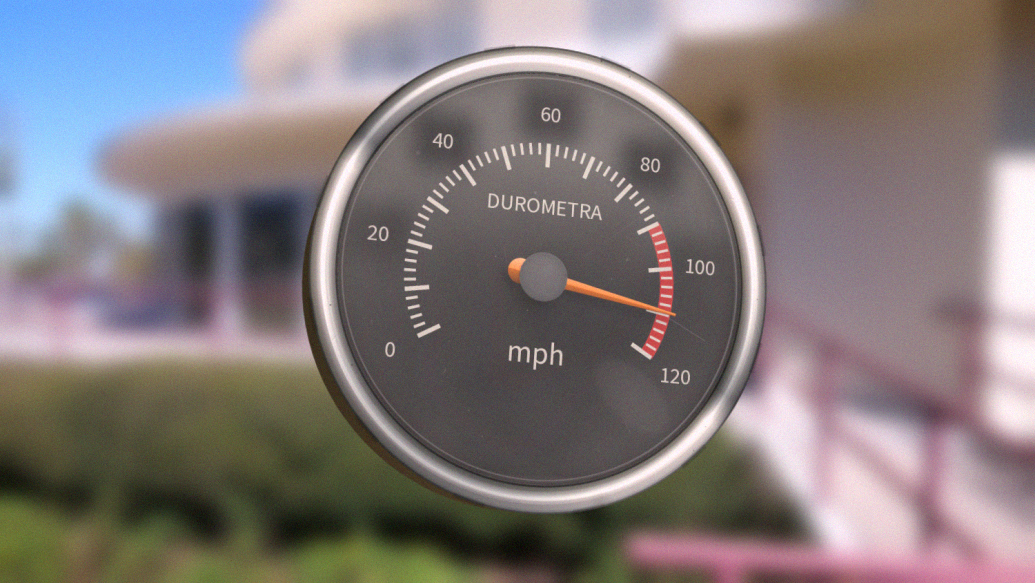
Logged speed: 110 (mph)
